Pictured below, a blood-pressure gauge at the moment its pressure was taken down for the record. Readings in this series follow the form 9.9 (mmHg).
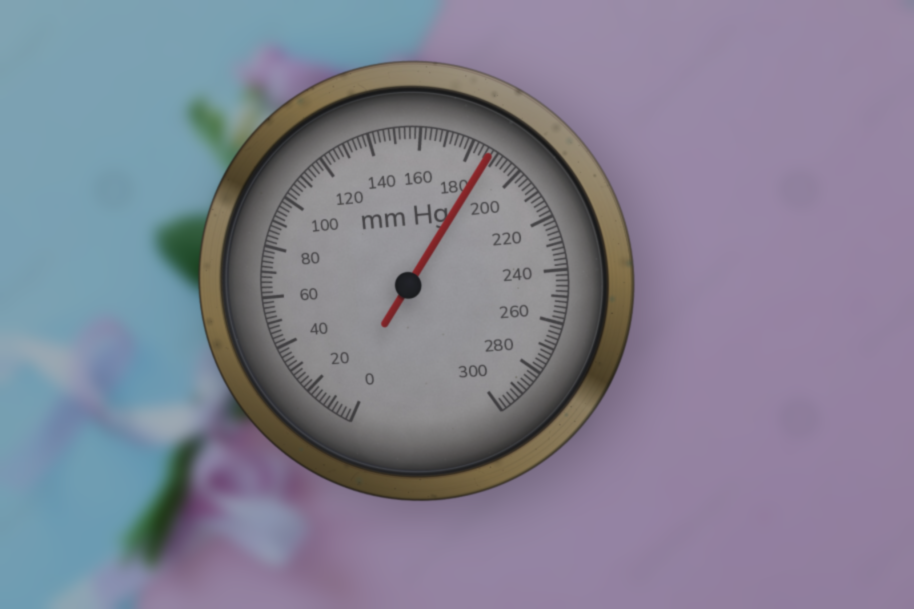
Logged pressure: 188 (mmHg)
